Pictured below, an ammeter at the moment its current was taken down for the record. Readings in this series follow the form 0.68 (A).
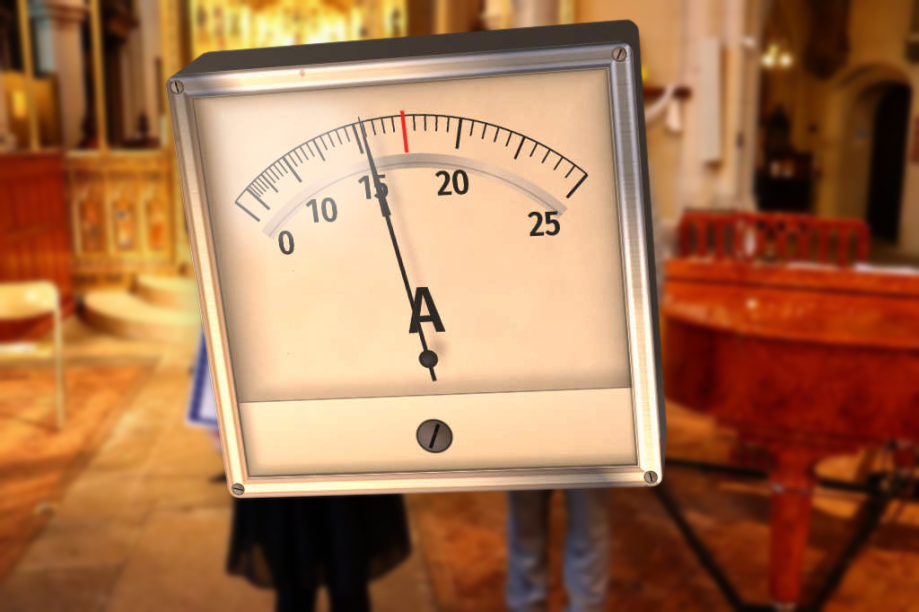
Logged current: 15.5 (A)
